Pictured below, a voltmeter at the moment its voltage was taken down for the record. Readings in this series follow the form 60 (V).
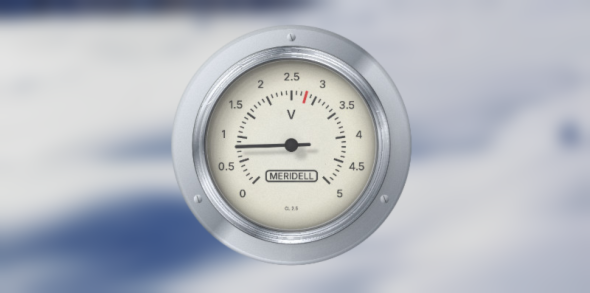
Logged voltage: 0.8 (V)
